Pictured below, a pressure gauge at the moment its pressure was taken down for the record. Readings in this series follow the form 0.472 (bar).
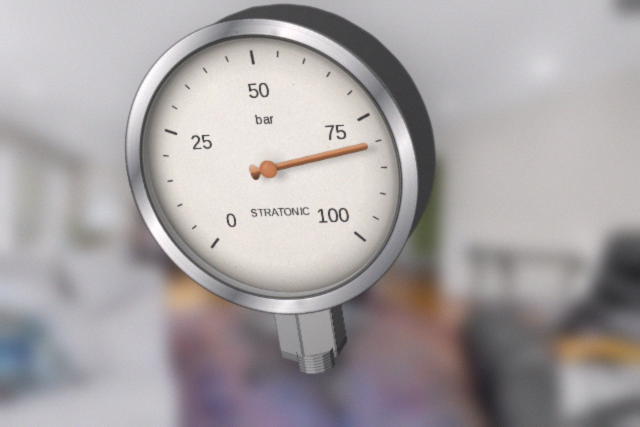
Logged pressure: 80 (bar)
